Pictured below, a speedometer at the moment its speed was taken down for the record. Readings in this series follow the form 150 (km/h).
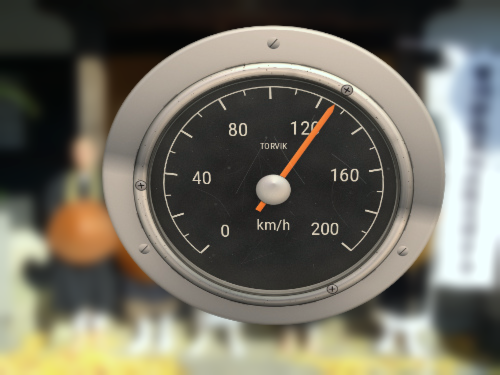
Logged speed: 125 (km/h)
